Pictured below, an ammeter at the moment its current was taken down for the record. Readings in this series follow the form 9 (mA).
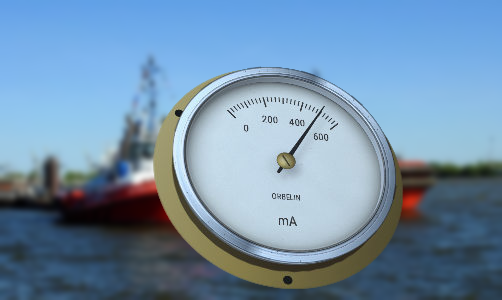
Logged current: 500 (mA)
